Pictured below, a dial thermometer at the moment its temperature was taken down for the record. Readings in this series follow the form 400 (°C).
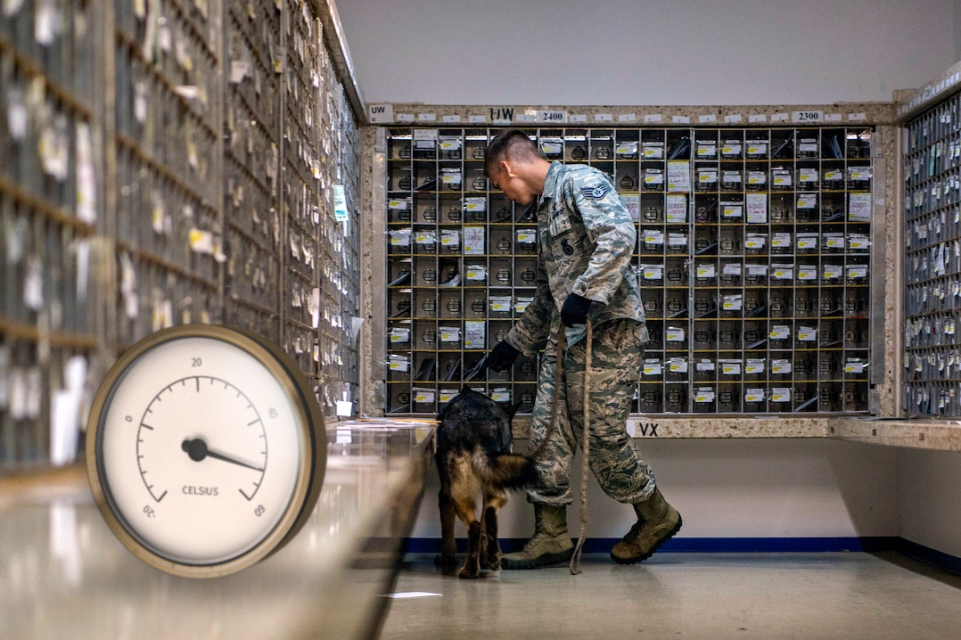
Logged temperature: 52 (°C)
